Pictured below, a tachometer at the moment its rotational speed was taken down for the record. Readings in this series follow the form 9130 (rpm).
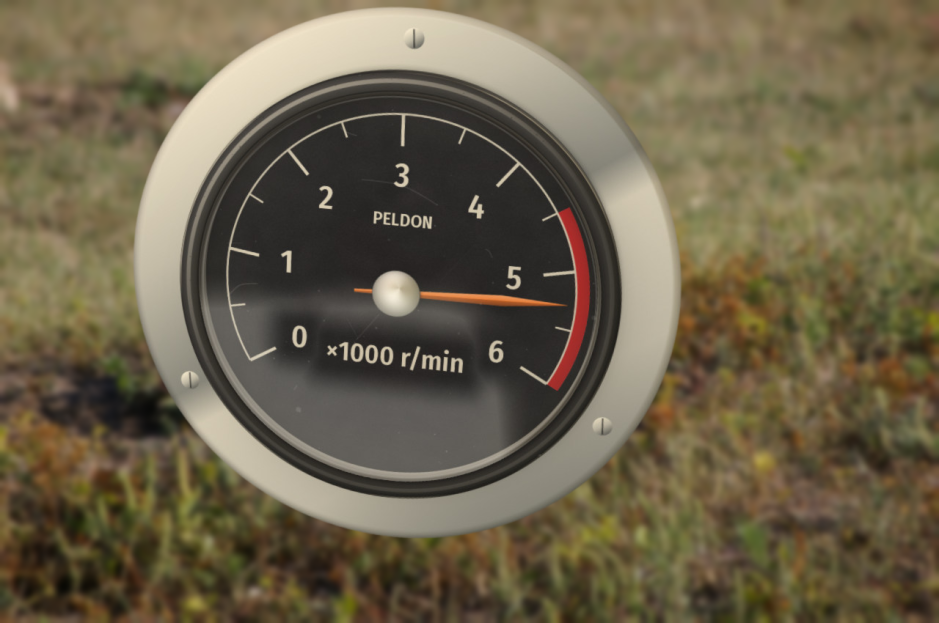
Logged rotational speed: 5250 (rpm)
